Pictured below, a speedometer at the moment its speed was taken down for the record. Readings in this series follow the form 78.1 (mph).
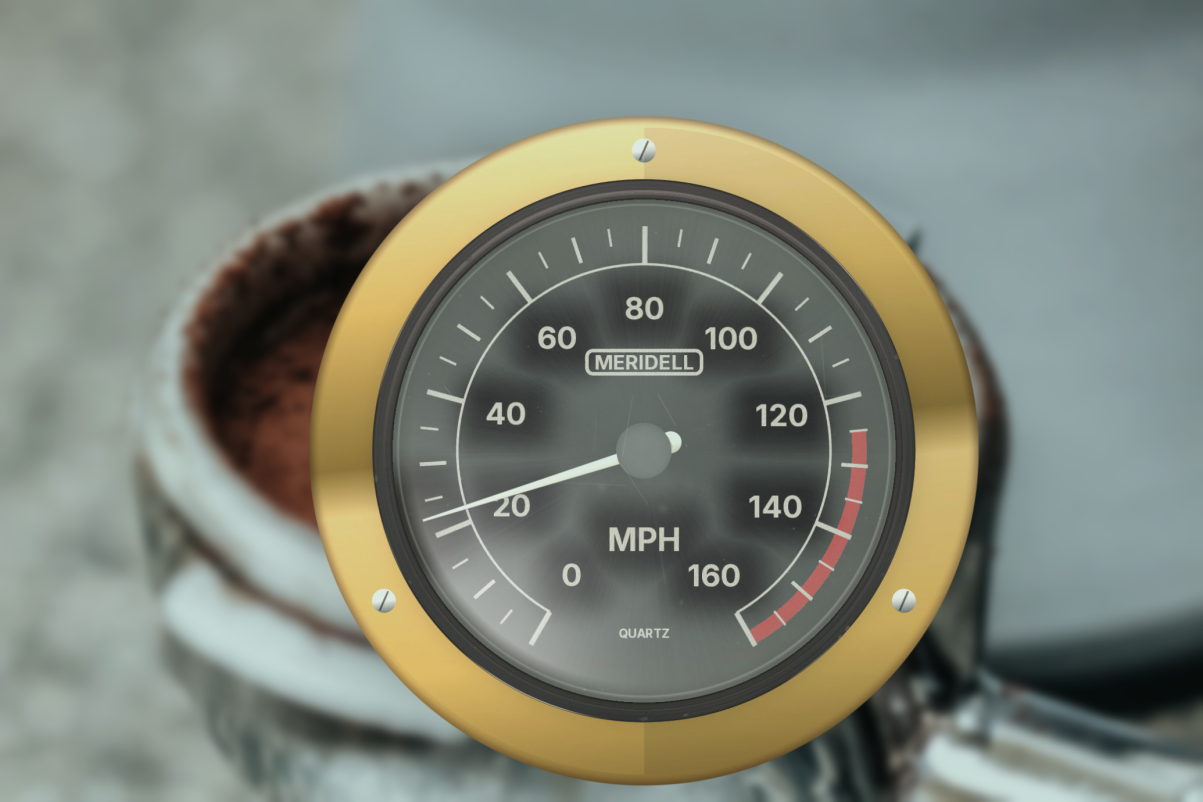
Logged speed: 22.5 (mph)
